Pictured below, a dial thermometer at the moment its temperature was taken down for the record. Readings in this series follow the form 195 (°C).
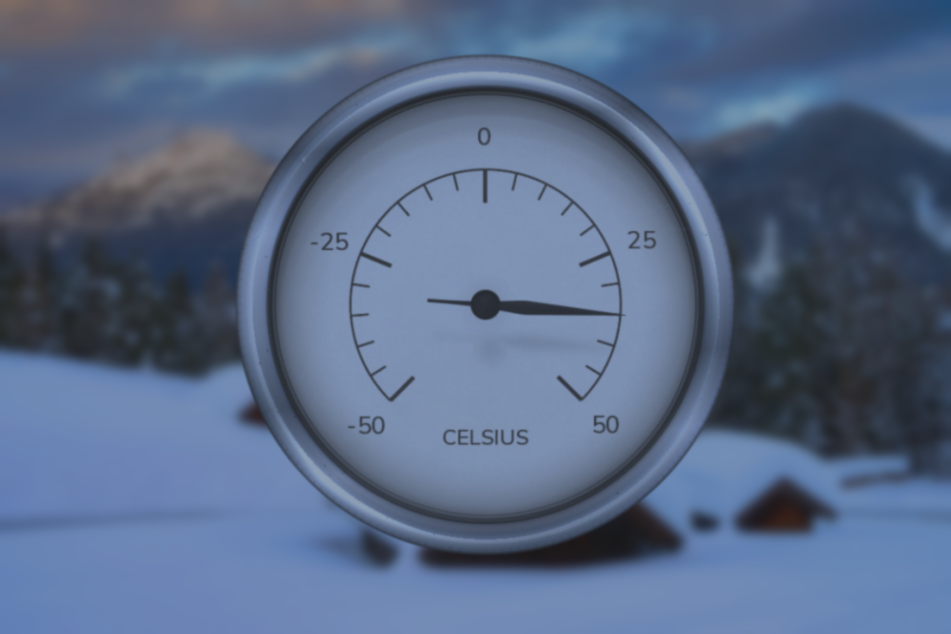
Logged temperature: 35 (°C)
